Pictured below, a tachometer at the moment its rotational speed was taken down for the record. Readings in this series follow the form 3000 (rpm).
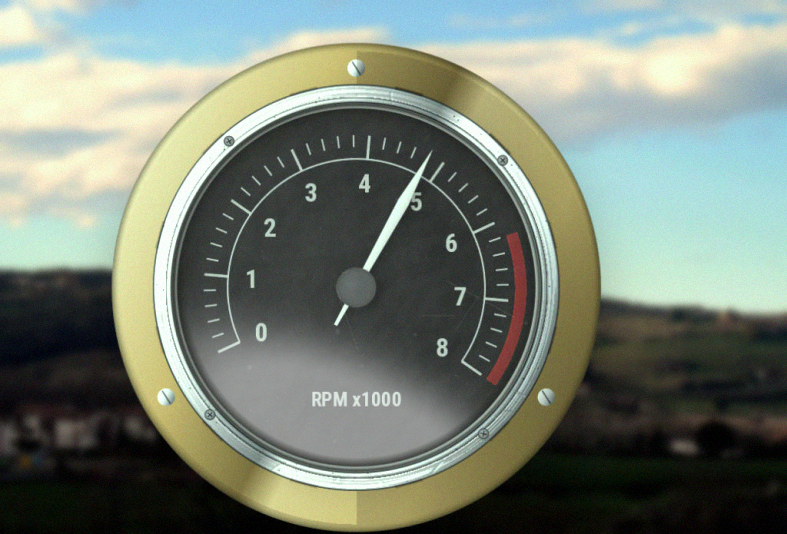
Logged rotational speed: 4800 (rpm)
